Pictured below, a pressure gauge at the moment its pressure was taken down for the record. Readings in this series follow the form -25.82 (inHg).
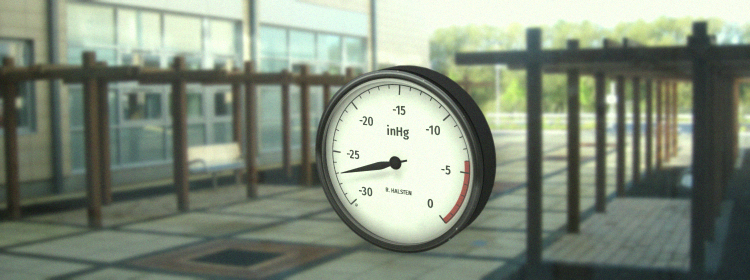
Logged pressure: -27 (inHg)
